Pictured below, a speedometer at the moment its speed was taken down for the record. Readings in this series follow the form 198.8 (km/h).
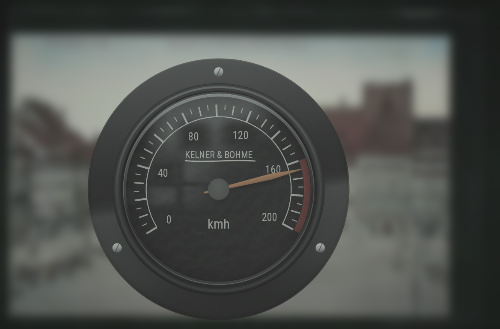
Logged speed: 165 (km/h)
